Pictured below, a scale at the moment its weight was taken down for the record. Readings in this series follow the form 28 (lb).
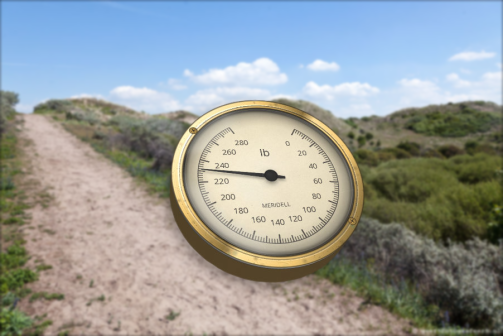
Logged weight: 230 (lb)
